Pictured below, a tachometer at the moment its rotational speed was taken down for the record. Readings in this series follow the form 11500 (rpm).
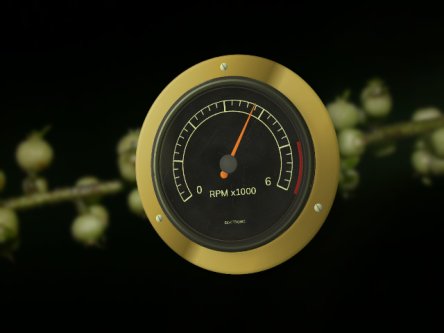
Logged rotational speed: 3800 (rpm)
